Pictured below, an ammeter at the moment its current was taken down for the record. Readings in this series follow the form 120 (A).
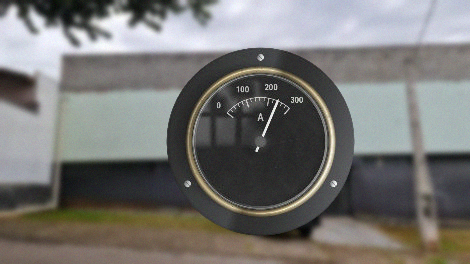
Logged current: 240 (A)
